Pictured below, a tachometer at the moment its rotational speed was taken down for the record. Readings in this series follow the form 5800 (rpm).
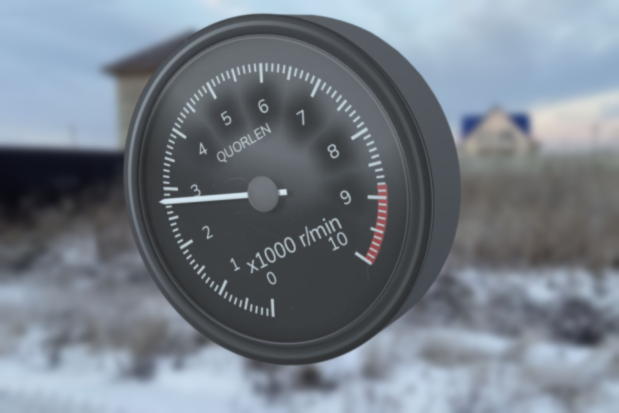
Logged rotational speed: 2800 (rpm)
